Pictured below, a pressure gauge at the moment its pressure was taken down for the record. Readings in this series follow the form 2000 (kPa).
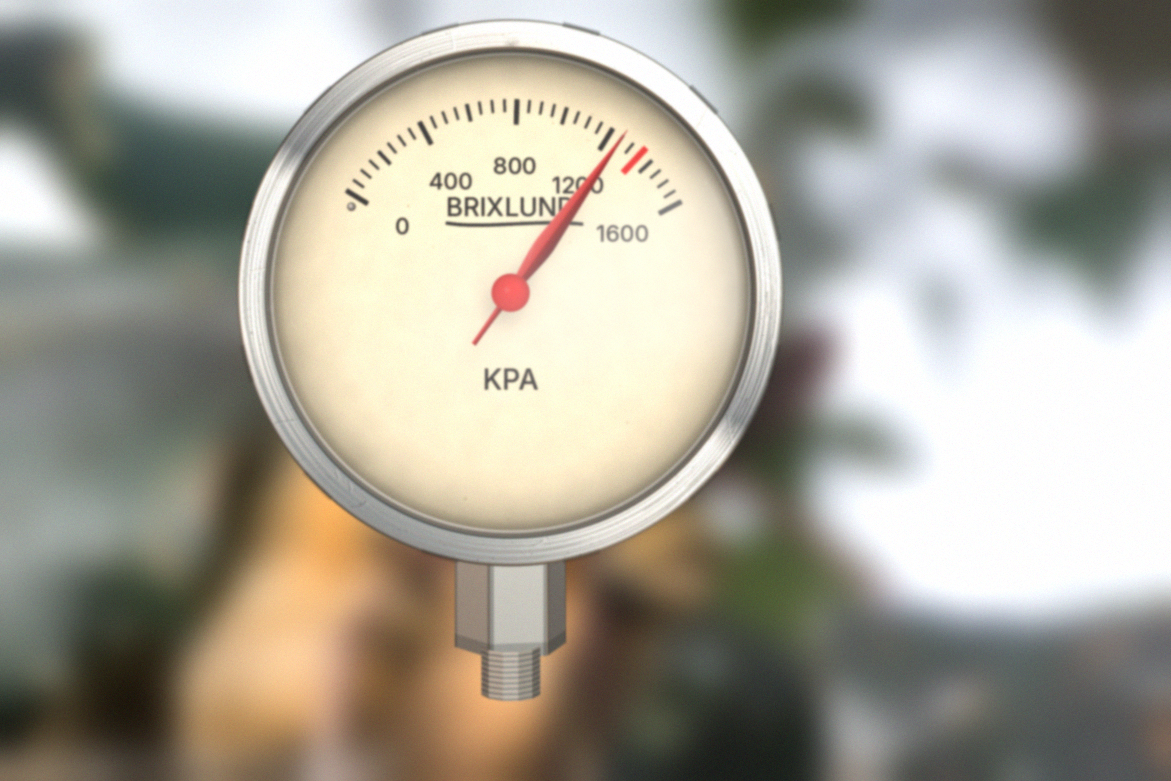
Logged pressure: 1250 (kPa)
